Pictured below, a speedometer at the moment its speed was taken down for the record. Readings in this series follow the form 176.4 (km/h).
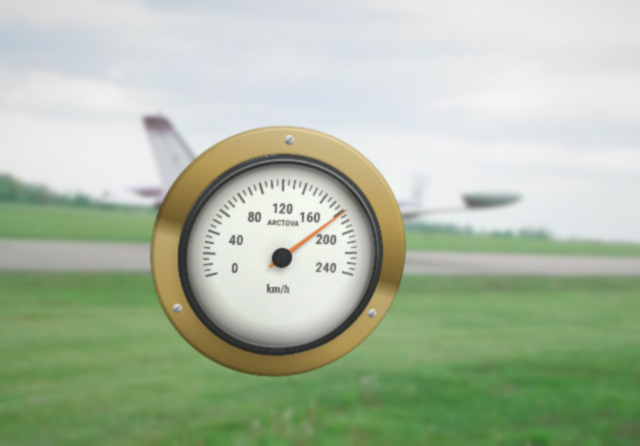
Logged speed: 180 (km/h)
